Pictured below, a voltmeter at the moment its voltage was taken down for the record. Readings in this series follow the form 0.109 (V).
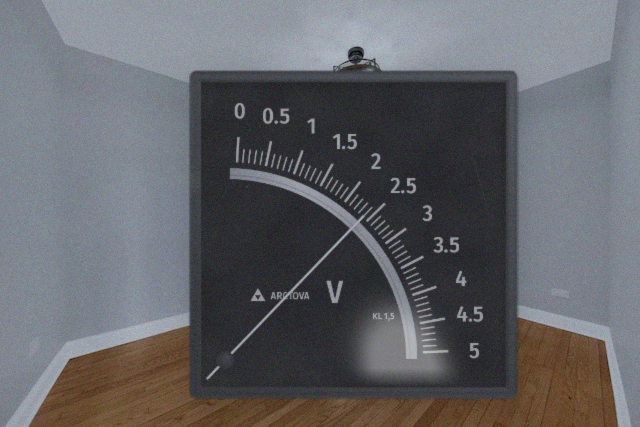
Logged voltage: 2.4 (V)
